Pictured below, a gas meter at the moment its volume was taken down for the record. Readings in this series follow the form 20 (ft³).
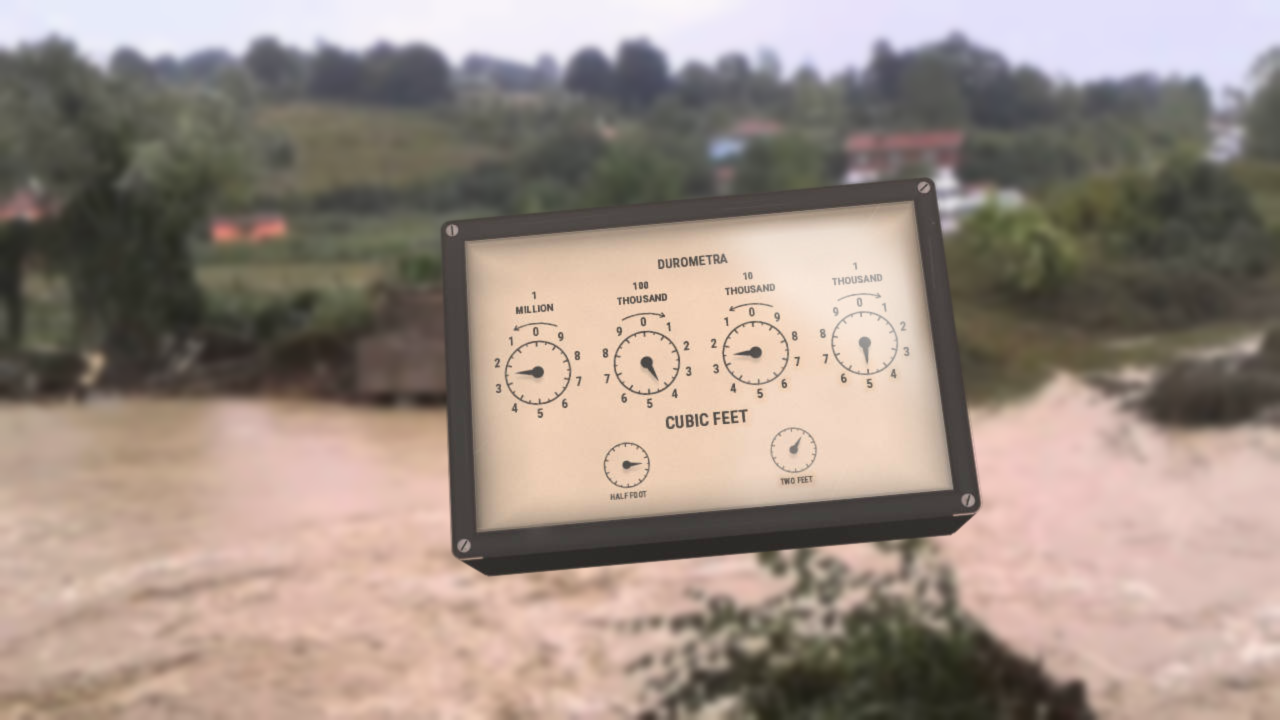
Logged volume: 242500 (ft³)
